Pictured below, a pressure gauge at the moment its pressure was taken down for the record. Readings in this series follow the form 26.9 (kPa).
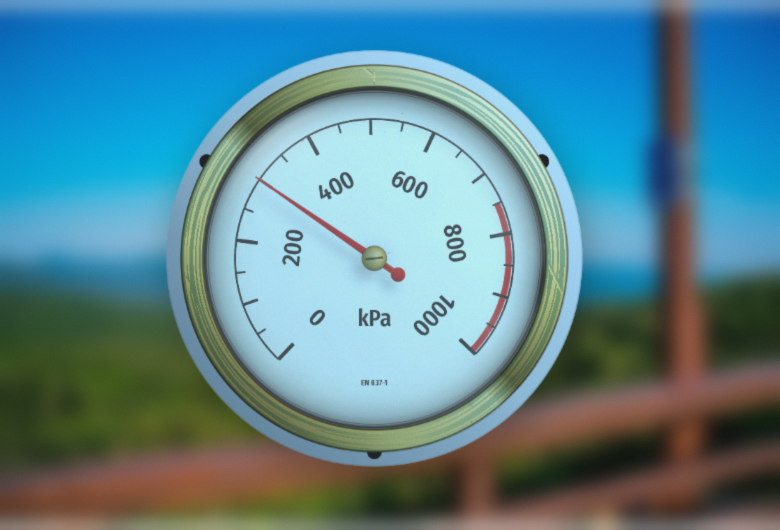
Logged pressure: 300 (kPa)
